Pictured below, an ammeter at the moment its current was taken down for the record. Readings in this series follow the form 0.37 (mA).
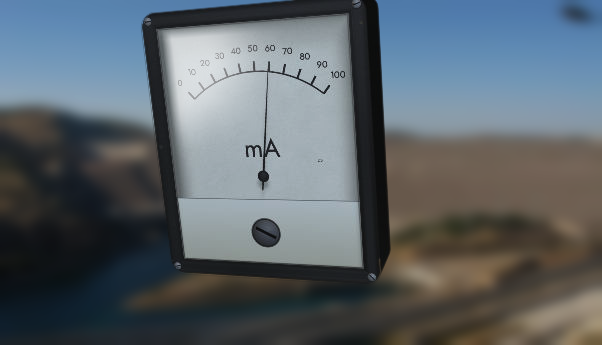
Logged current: 60 (mA)
